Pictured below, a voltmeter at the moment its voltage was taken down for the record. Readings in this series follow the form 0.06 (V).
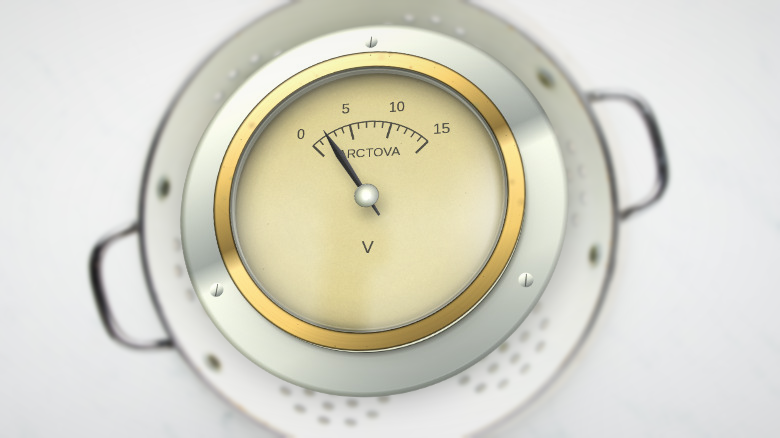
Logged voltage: 2 (V)
